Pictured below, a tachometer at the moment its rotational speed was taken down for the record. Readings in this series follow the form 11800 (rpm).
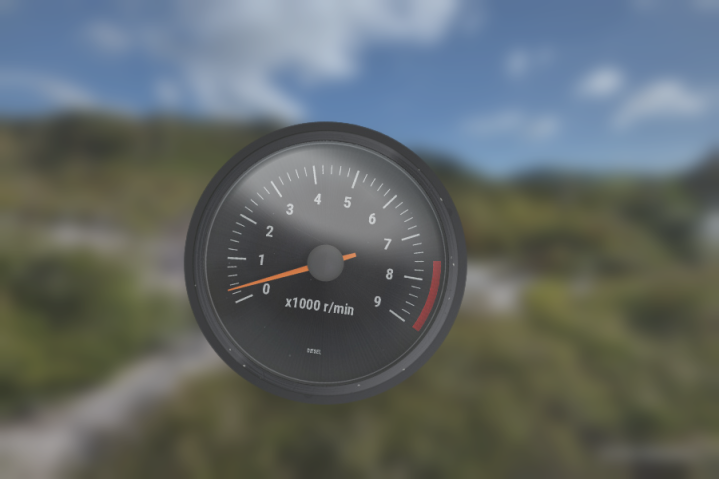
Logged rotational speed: 300 (rpm)
